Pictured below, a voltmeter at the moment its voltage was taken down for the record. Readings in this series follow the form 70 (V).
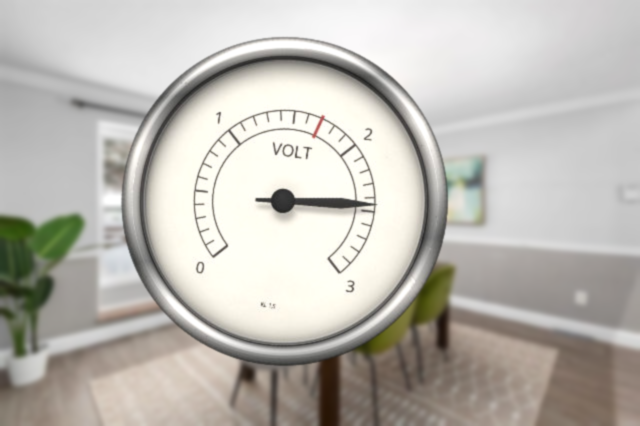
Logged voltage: 2.45 (V)
